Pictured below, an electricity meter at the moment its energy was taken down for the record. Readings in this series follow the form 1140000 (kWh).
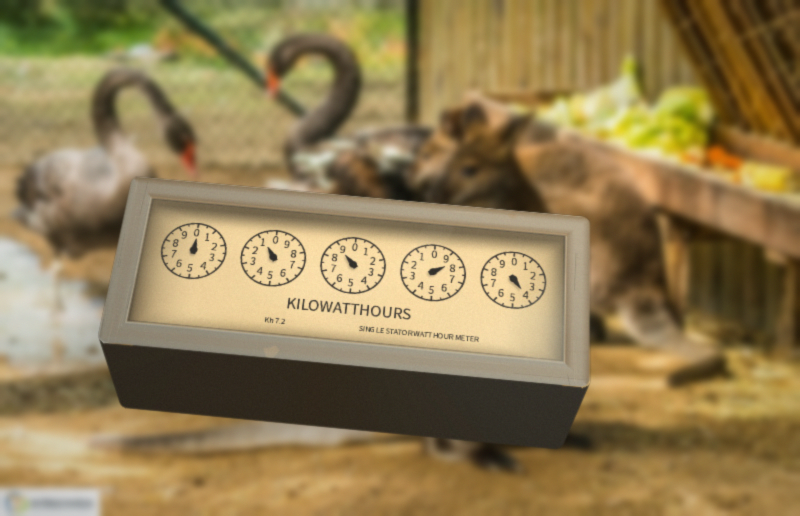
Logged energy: 884 (kWh)
